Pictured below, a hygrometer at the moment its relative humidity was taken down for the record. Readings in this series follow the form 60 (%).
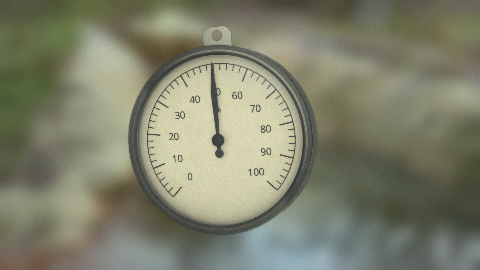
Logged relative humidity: 50 (%)
